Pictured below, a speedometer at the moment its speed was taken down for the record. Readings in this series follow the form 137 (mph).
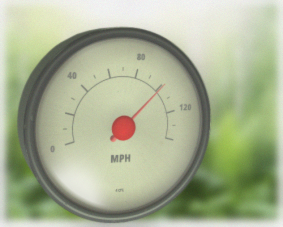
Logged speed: 100 (mph)
